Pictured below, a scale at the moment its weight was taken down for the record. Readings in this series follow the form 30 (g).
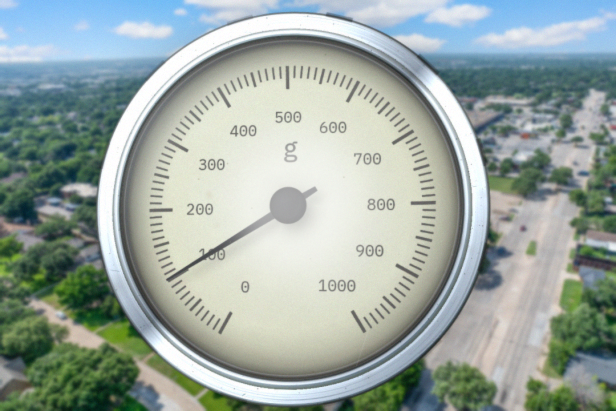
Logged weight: 100 (g)
